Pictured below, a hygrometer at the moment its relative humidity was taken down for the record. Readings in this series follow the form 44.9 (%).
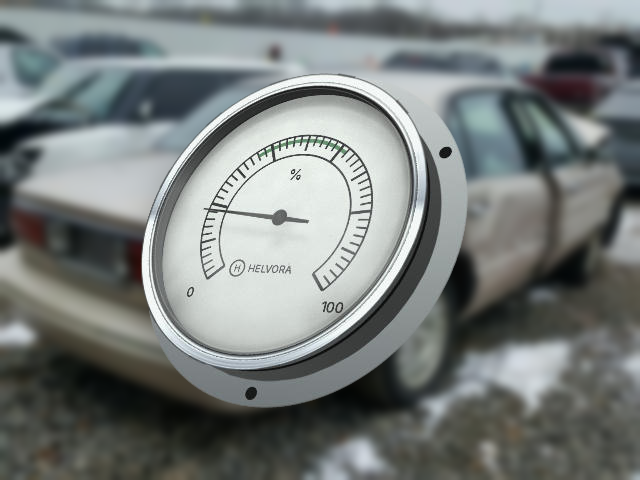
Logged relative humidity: 18 (%)
